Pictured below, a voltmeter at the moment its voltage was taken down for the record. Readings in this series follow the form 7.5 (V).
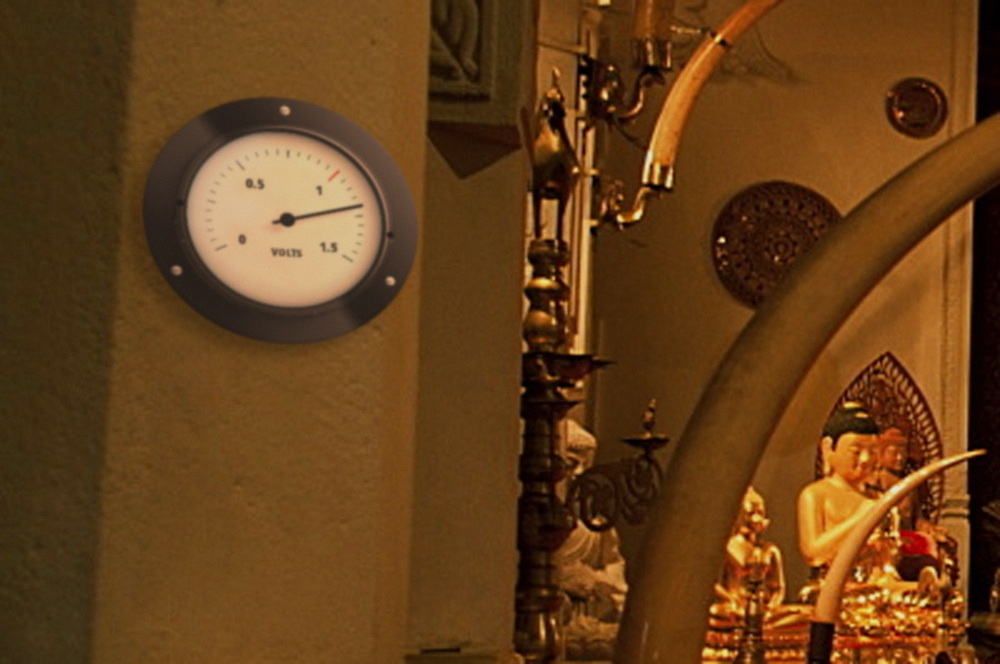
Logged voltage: 1.2 (V)
